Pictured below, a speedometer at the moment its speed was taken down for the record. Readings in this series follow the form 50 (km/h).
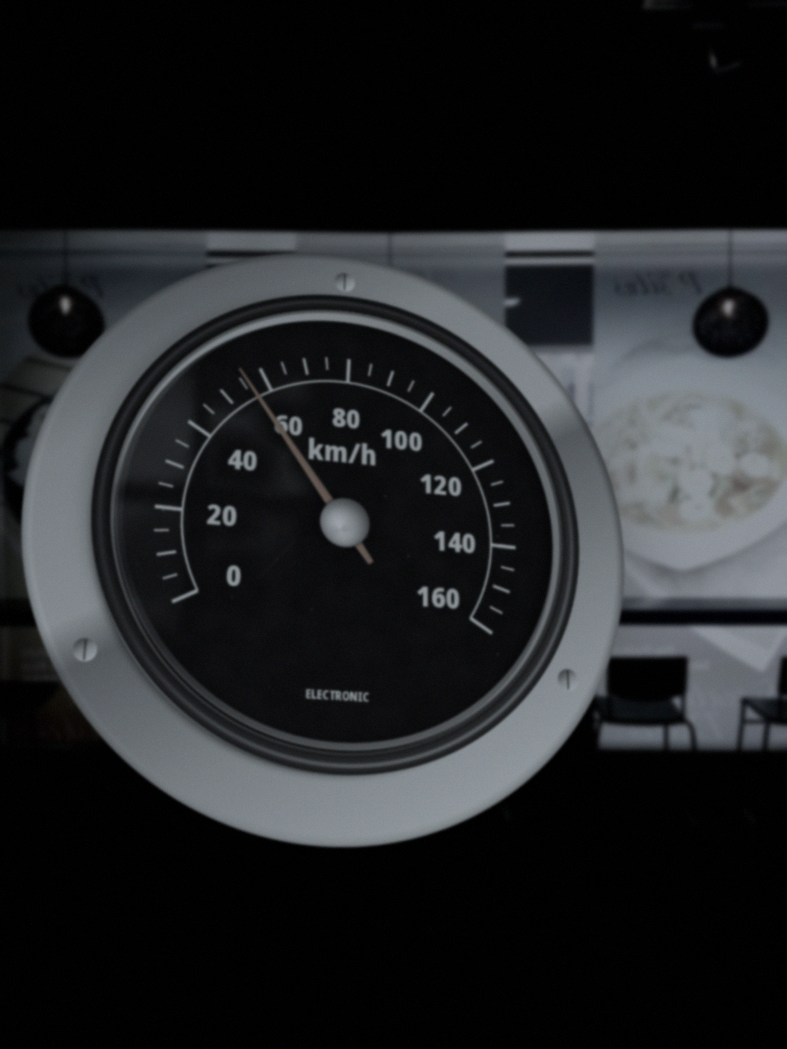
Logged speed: 55 (km/h)
